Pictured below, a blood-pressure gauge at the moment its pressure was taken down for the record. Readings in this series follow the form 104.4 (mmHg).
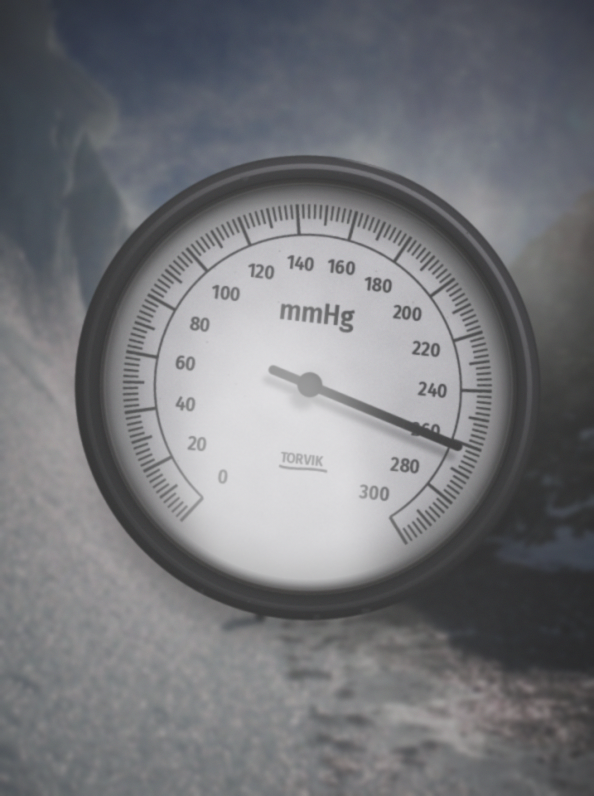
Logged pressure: 262 (mmHg)
